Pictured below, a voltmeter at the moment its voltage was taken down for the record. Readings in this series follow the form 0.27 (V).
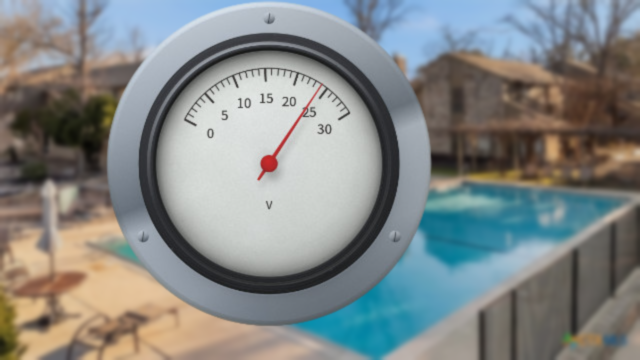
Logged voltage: 24 (V)
